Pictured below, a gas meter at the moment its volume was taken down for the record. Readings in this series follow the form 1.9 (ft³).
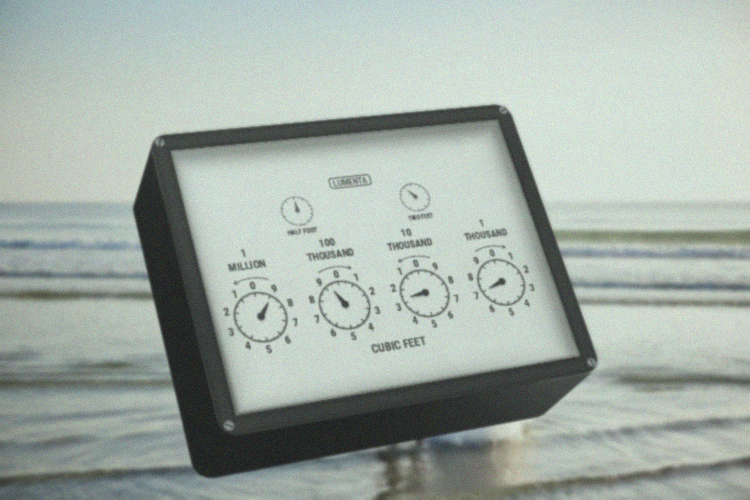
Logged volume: 892700 (ft³)
